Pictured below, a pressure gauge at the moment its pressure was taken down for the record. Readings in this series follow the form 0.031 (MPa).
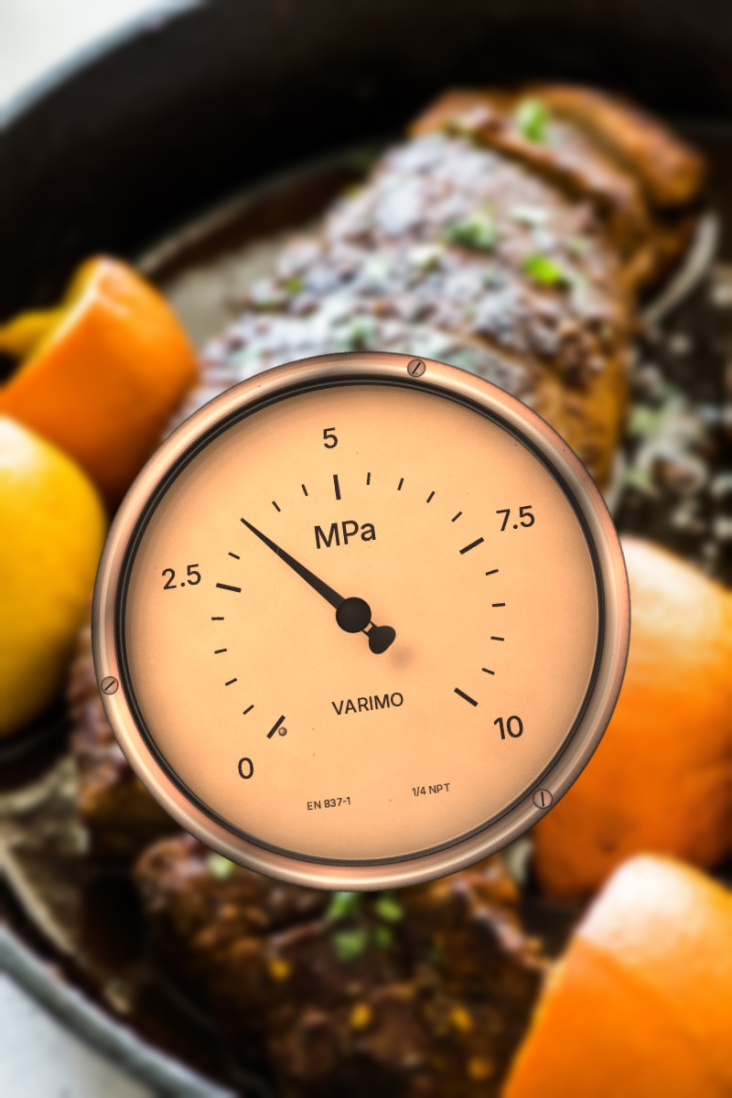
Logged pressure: 3.5 (MPa)
